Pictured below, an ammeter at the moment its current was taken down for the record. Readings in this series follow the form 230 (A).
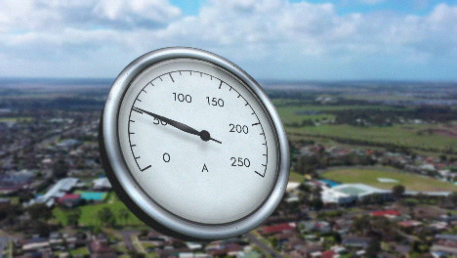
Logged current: 50 (A)
